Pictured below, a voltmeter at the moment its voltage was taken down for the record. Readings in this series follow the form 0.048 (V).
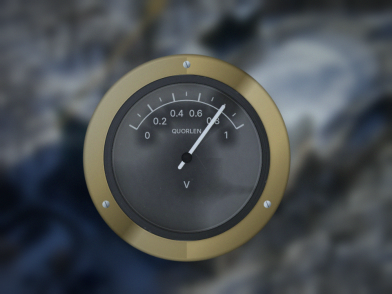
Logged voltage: 0.8 (V)
